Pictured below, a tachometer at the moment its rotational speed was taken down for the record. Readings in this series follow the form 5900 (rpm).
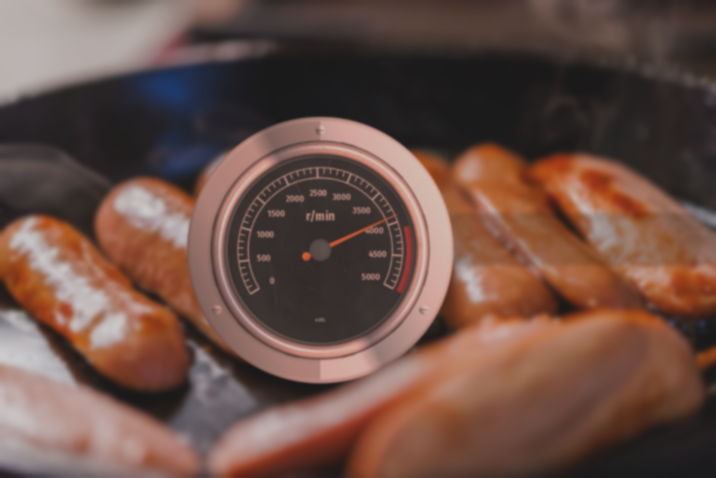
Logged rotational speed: 3900 (rpm)
